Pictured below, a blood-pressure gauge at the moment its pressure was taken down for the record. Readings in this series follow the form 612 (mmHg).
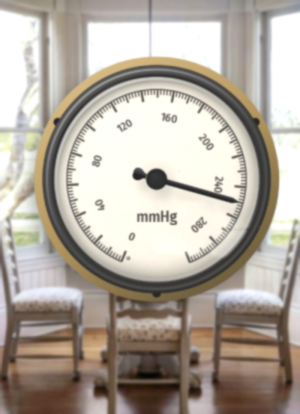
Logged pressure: 250 (mmHg)
